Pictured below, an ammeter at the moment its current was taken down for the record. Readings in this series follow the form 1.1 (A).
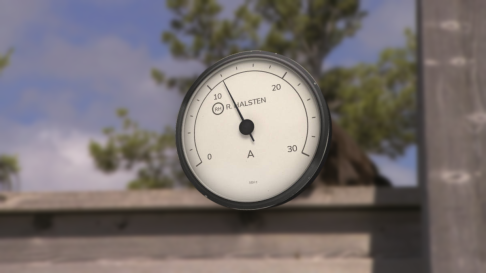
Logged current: 12 (A)
